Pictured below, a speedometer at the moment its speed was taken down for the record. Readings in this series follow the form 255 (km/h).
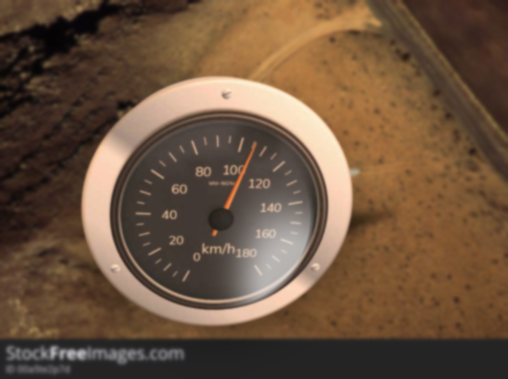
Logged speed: 105 (km/h)
